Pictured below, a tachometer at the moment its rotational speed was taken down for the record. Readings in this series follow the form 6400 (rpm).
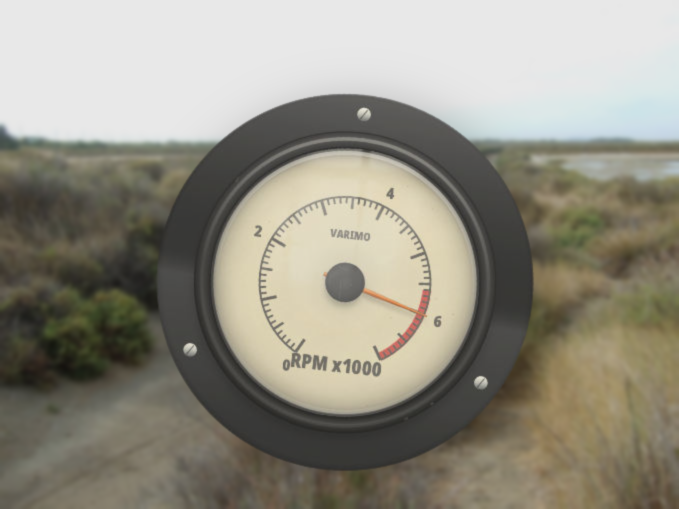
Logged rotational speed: 6000 (rpm)
